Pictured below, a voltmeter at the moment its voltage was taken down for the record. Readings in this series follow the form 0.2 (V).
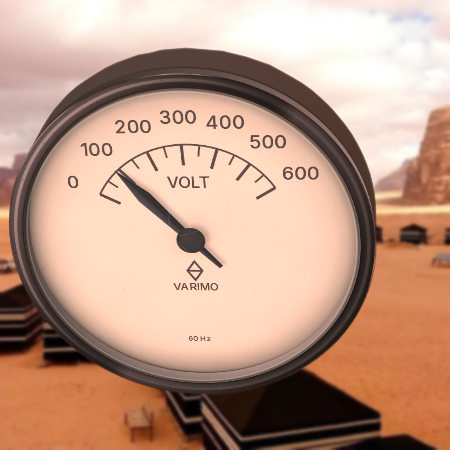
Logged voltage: 100 (V)
